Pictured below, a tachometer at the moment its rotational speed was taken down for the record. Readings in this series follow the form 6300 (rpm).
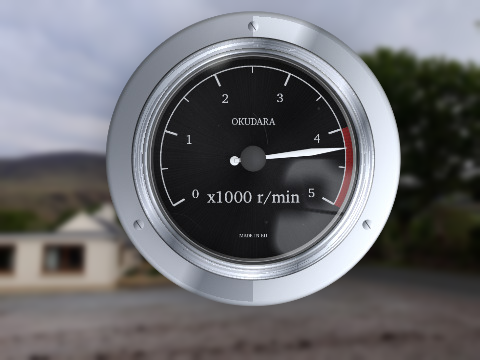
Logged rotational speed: 4250 (rpm)
